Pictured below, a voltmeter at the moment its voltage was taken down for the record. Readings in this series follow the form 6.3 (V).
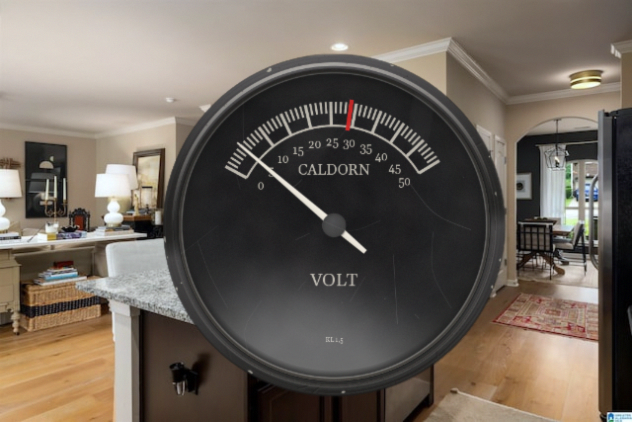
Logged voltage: 5 (V)
